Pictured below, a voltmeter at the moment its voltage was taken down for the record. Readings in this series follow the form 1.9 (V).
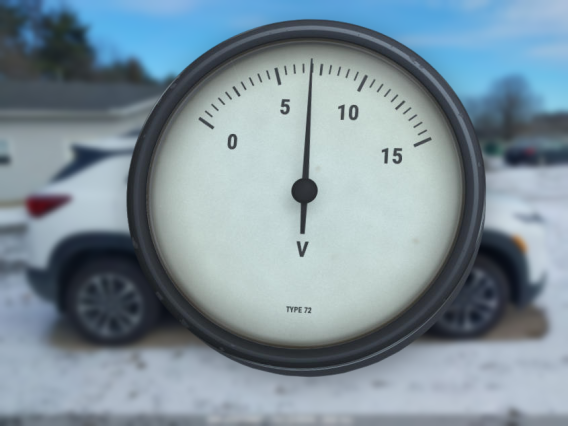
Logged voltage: 7 (V)
